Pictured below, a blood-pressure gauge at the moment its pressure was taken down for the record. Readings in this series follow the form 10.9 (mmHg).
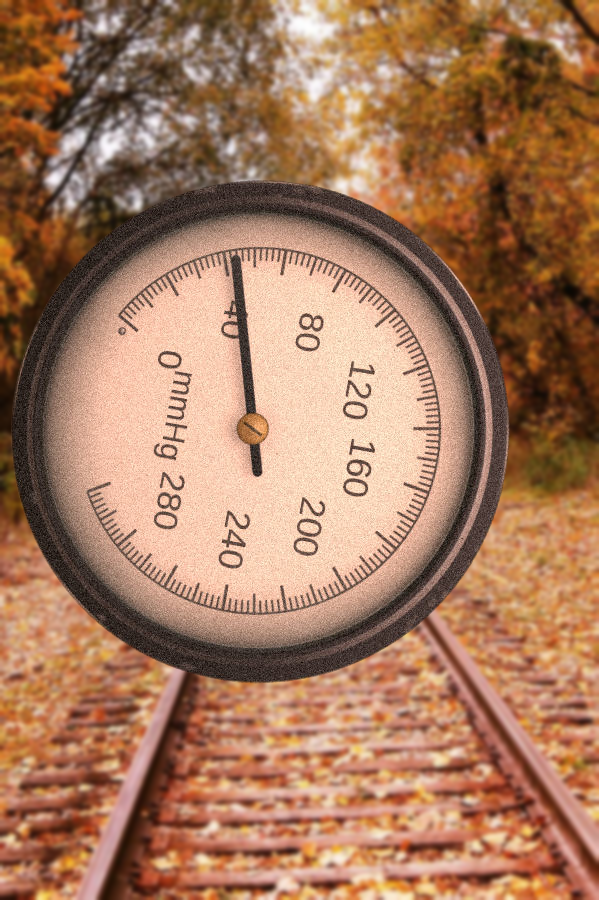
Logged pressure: 44 (mmHg)
